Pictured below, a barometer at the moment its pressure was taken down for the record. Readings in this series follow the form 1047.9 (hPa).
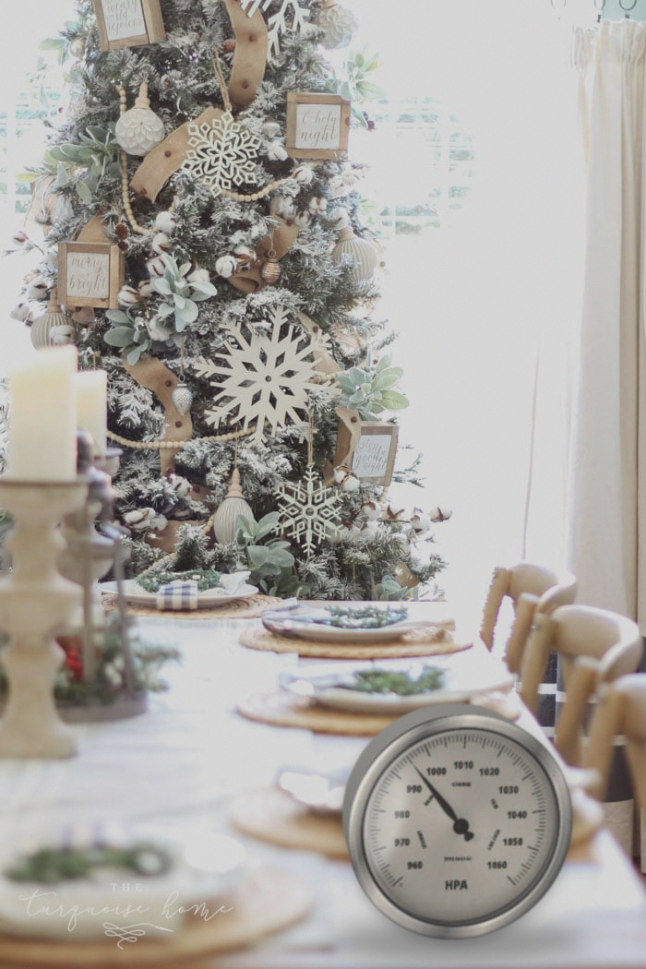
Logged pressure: 995 (hPa)
